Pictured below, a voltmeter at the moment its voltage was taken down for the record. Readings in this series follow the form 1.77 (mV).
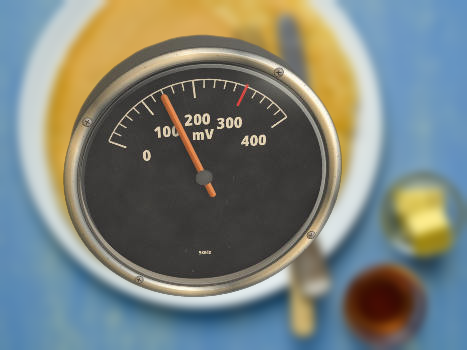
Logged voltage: 140 (mV)
